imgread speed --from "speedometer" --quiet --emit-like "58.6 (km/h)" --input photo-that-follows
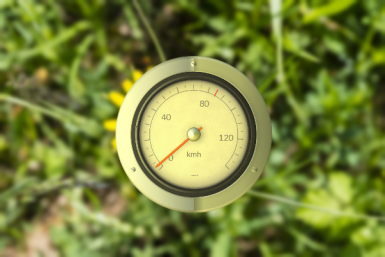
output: 2.5 (km/h)
